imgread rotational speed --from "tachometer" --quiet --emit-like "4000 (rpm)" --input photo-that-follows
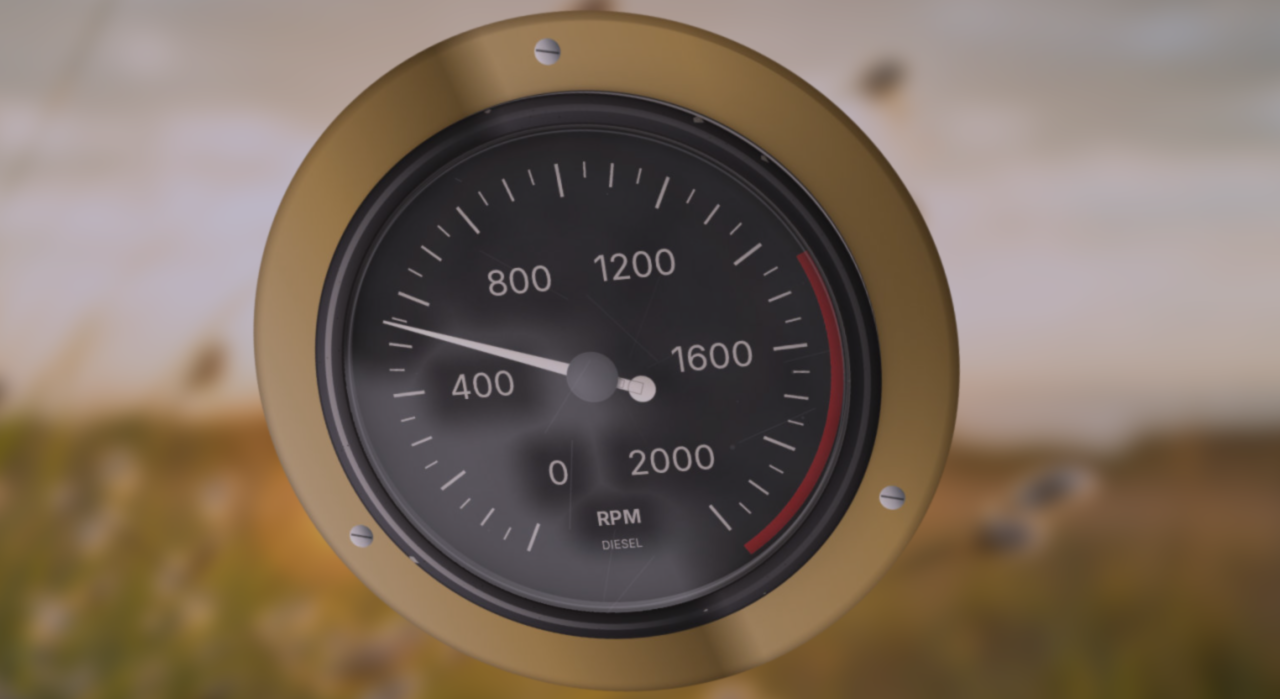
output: 550 (rpm)
